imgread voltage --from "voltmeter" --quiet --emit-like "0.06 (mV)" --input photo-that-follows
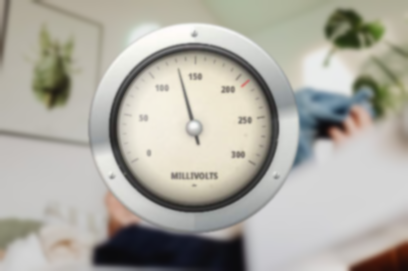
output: 130 (mV)
